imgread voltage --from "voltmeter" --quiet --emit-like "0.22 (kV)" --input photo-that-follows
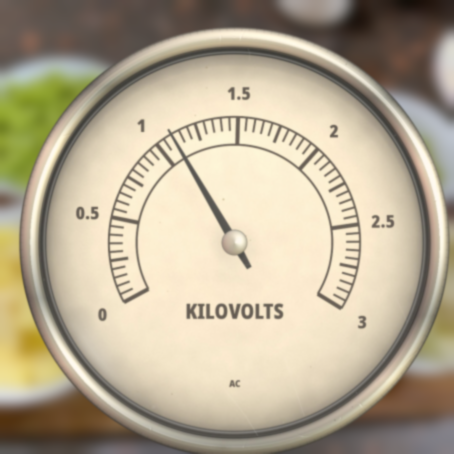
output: 1.1 (kV)
